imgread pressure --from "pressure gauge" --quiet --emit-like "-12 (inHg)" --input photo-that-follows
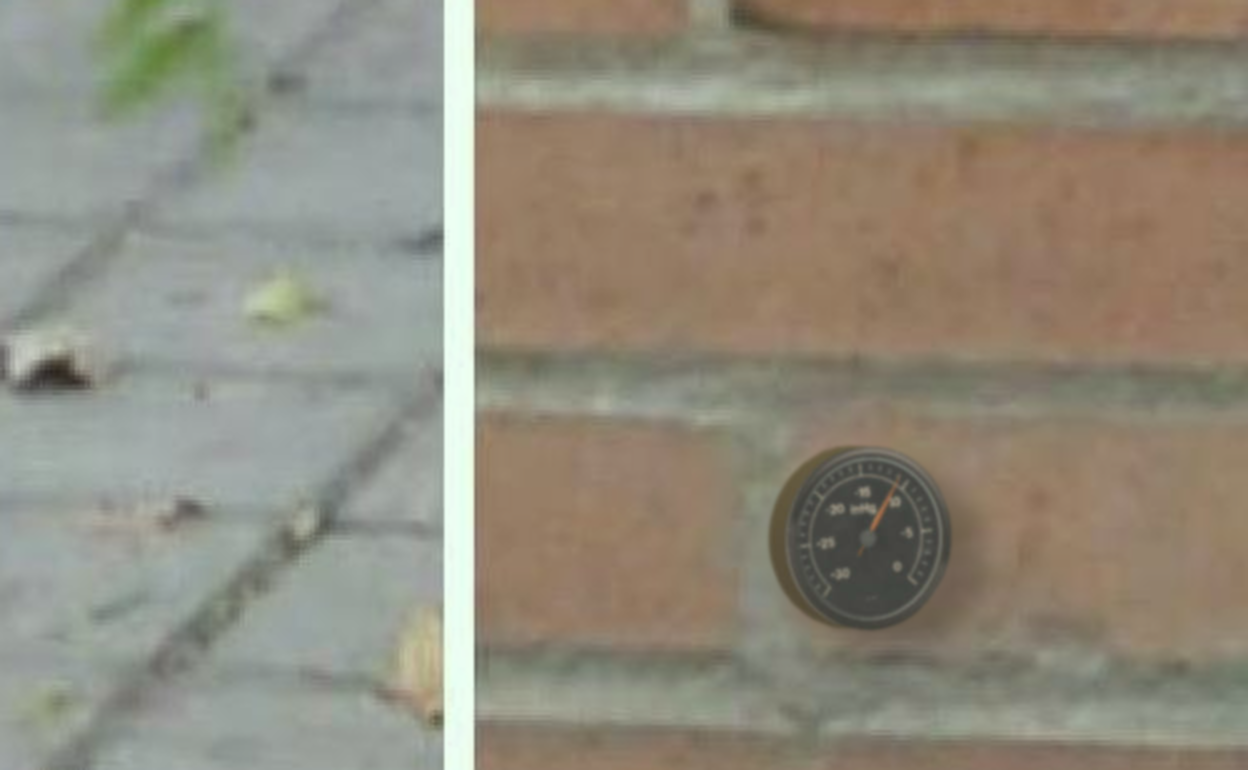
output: -11 (inHg)
